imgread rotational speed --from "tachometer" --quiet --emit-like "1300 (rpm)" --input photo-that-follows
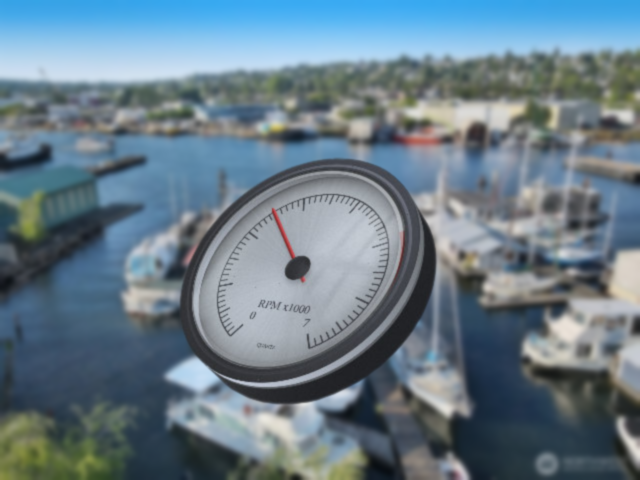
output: 2500 (rpm)
